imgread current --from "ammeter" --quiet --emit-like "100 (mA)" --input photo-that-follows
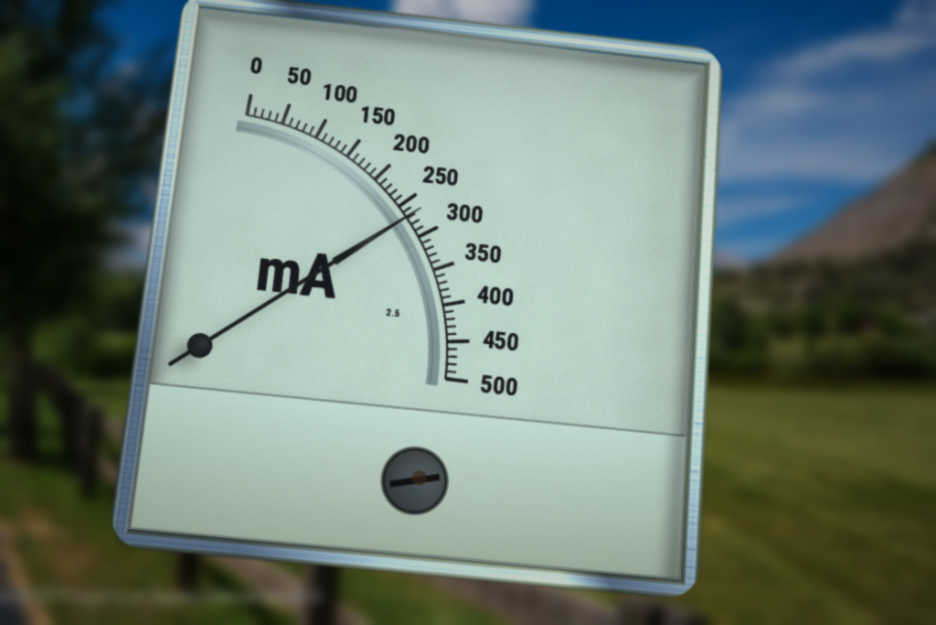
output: 270 (mA)
